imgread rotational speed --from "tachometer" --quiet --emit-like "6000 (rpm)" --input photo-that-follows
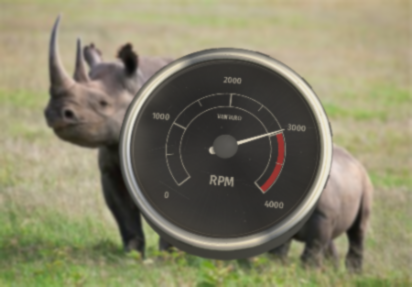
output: 3000 (rpm)
